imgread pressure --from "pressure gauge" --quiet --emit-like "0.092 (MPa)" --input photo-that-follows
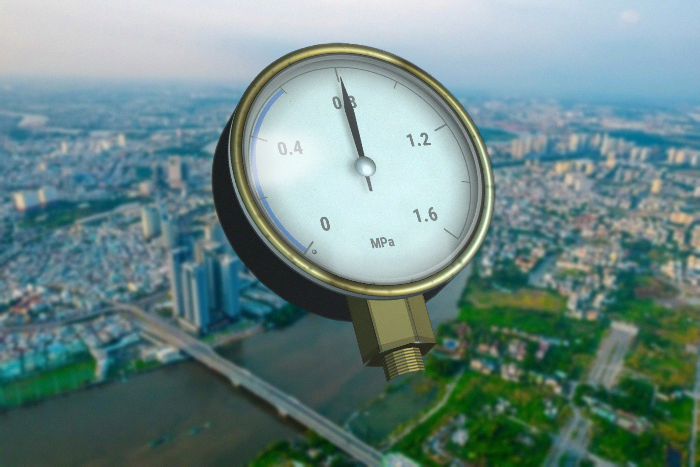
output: 0.8 (MPa)
